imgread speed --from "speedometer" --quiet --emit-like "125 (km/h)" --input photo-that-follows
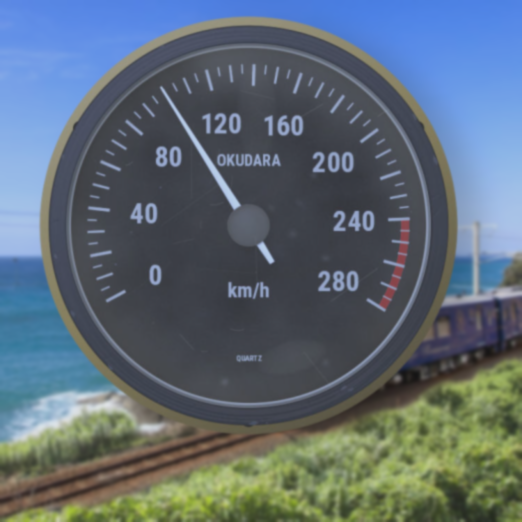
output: 100 (km/h)
